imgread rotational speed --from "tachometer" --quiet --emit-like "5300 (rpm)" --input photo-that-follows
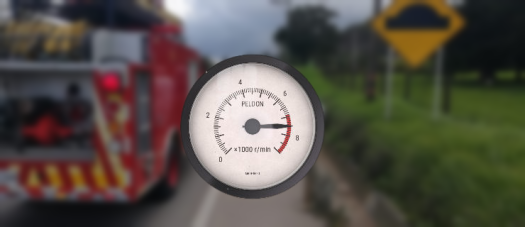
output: 7500 (rpm)
